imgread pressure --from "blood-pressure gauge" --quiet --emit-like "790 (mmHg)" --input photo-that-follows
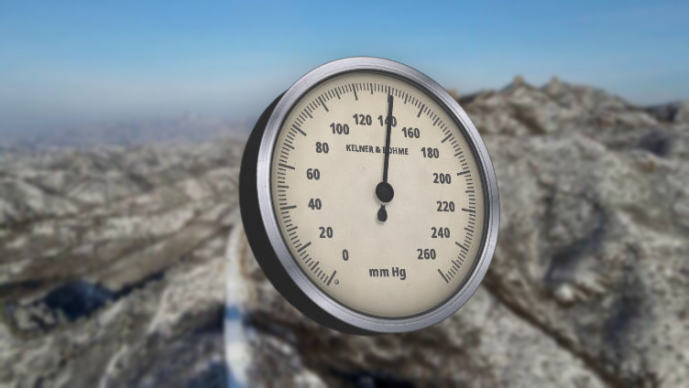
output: 140 (mmHg)
